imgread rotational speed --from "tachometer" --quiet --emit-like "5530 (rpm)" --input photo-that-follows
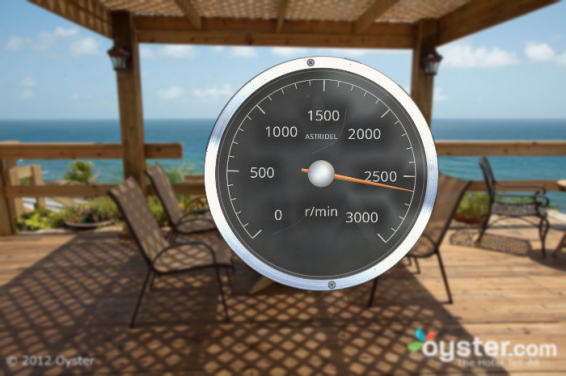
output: 2600 (rpm)
